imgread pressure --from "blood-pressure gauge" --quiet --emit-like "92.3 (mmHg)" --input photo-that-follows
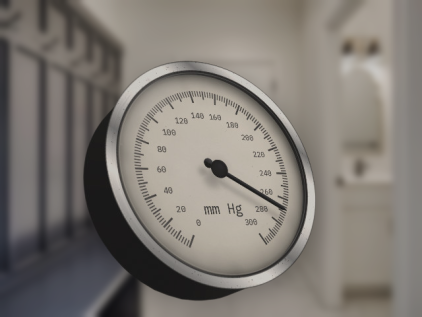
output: 270 (mmHg)
